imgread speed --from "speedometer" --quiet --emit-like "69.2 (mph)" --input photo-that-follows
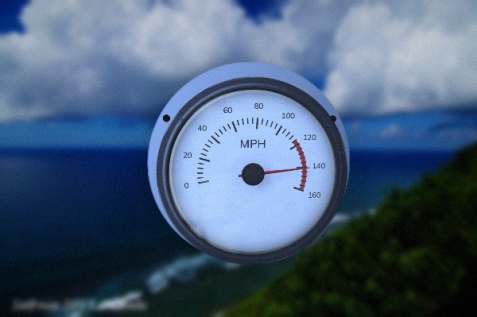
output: 140 (mph)
